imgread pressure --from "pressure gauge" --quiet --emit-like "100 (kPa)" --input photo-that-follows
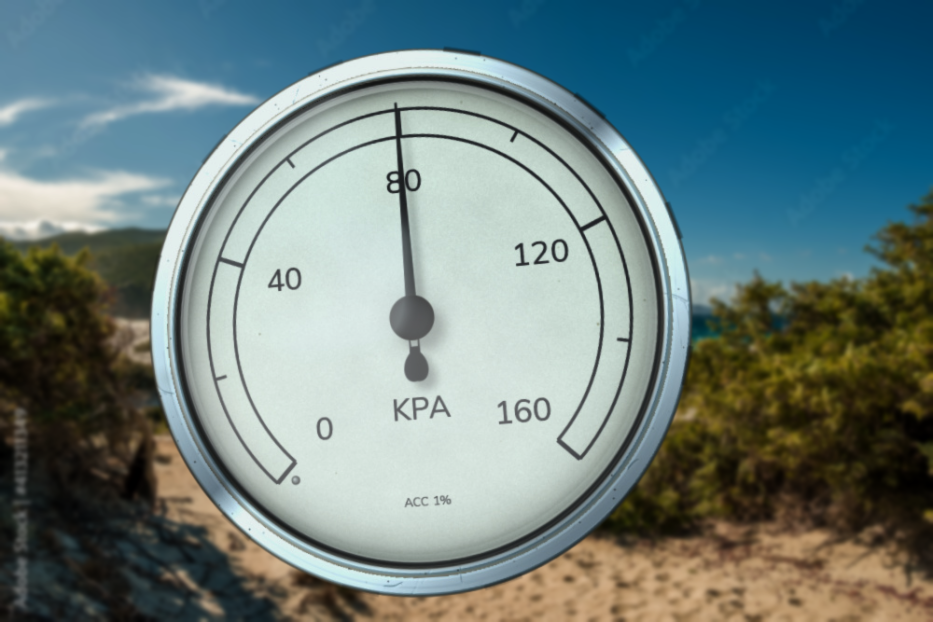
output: 80 (kPa)
